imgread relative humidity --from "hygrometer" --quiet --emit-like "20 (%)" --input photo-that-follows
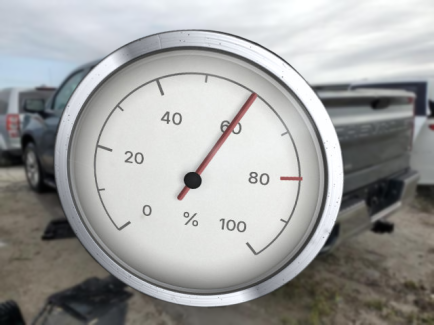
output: 60 (%)
